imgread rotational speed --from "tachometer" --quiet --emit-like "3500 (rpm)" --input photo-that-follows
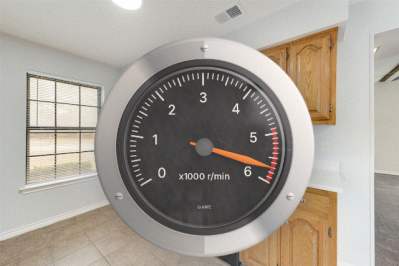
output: 5700 (rpm)
